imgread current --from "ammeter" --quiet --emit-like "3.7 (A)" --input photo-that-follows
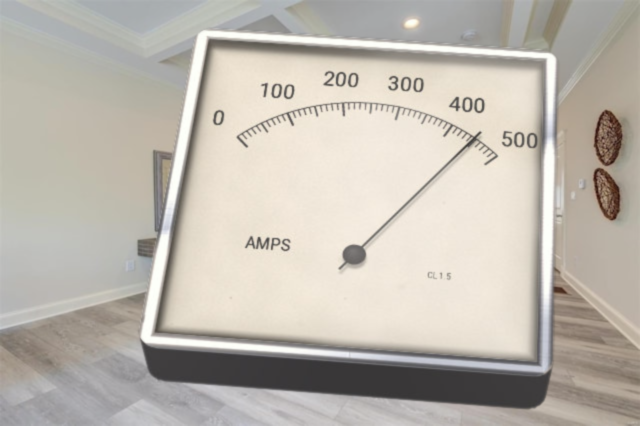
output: 450 (A)
